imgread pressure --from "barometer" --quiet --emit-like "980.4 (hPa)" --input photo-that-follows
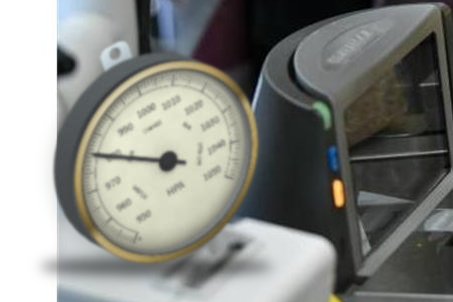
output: 980 (hPa)
